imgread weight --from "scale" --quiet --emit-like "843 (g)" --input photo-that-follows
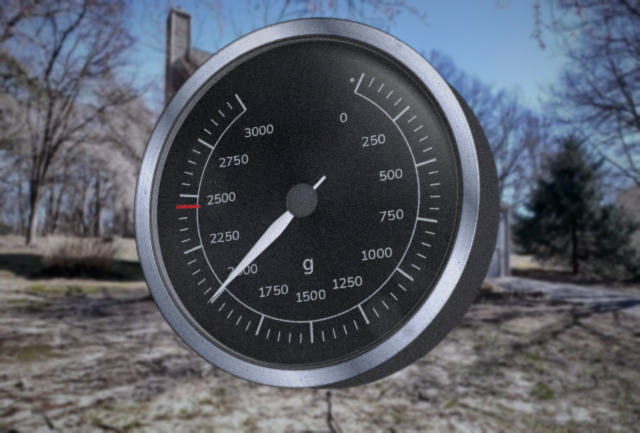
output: 2000 (g)
